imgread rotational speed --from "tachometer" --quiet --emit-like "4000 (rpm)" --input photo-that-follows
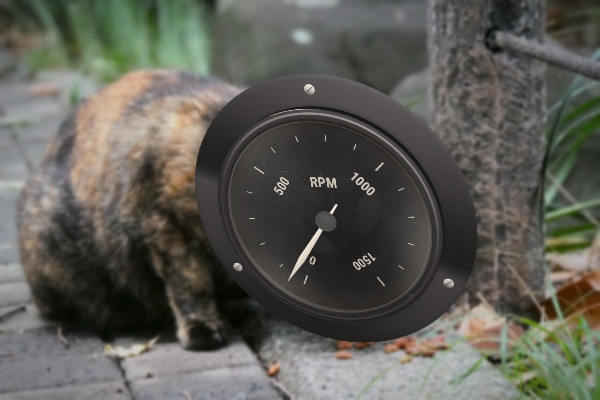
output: 50 (rpm)
